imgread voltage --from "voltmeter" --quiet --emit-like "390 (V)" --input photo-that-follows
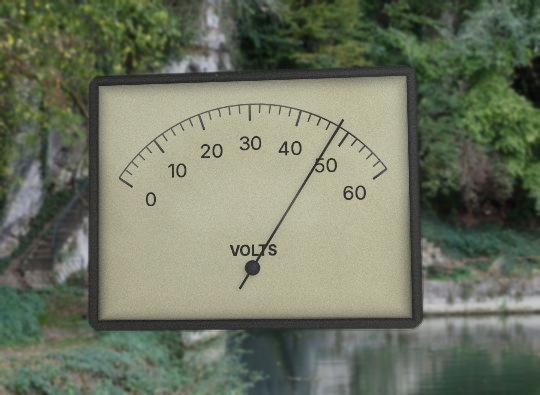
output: 48 (V)
